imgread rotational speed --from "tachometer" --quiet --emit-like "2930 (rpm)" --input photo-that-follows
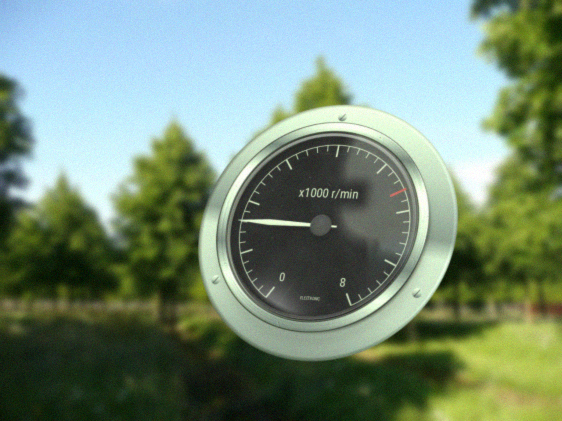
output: 1600 (rpm)
